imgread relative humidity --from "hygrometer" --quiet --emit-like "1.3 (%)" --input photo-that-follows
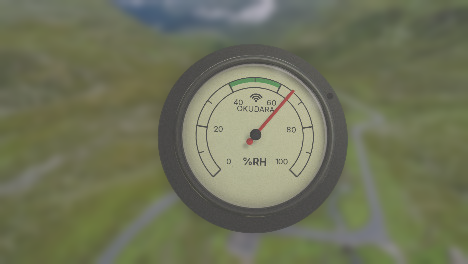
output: 65 (%)
